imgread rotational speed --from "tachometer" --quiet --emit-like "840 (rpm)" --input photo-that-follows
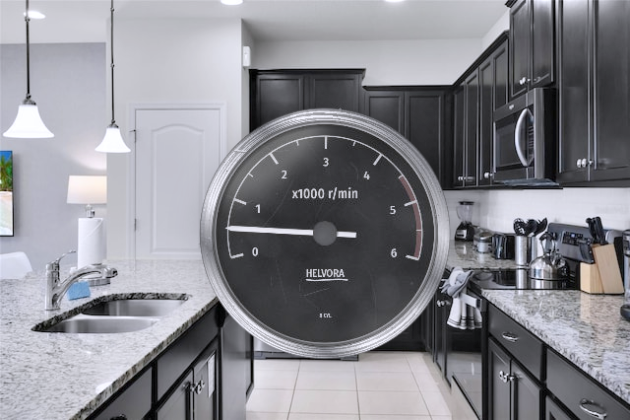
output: 500 (rpm)
